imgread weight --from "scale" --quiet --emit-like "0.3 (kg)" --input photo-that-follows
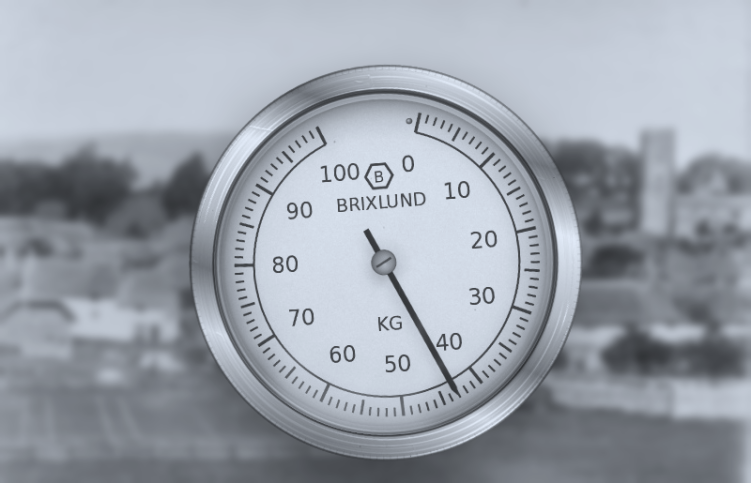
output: 43 (kg)
